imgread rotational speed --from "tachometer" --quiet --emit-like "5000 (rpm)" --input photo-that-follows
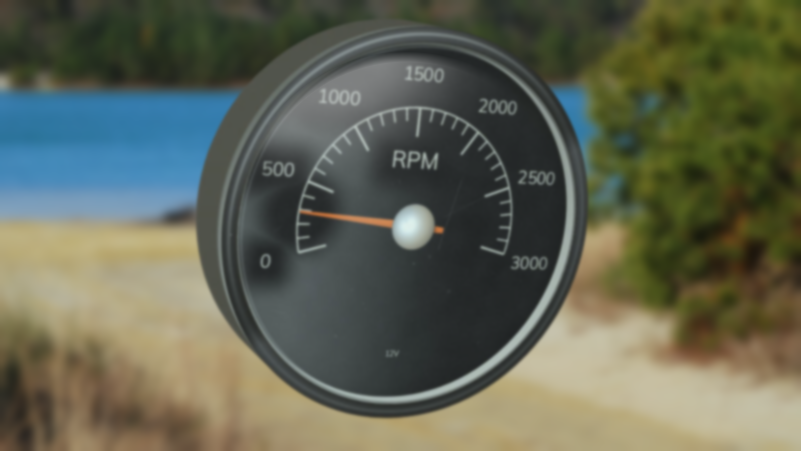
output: 300 (rpm)
